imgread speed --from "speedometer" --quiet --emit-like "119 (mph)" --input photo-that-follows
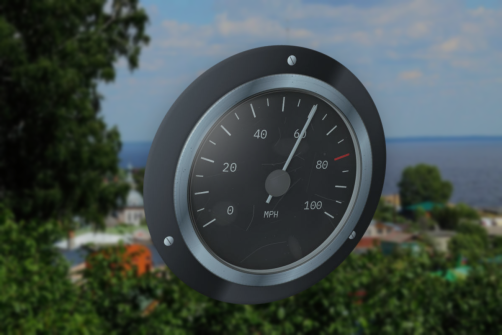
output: 60 (mph)
